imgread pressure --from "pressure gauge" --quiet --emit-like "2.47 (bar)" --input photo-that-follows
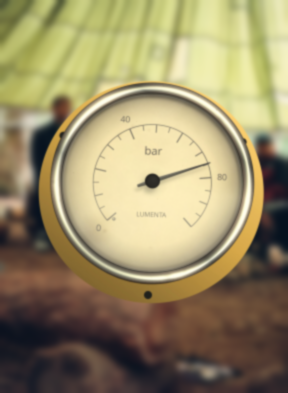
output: 75 (bar)
